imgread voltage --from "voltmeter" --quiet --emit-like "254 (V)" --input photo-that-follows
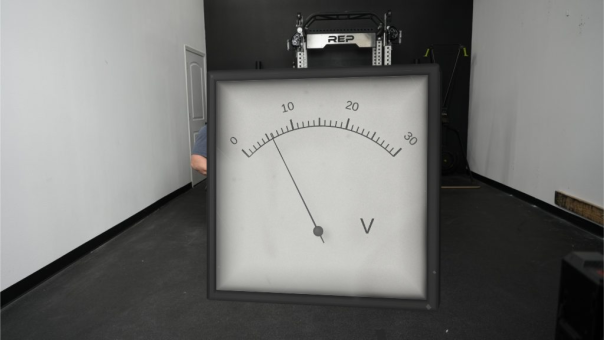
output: 6 (V)
